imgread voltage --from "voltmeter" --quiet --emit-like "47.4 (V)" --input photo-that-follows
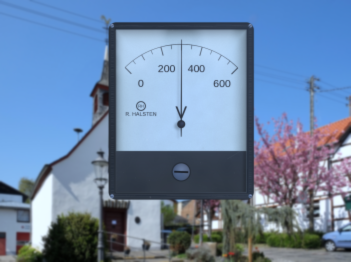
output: 300 (V)
